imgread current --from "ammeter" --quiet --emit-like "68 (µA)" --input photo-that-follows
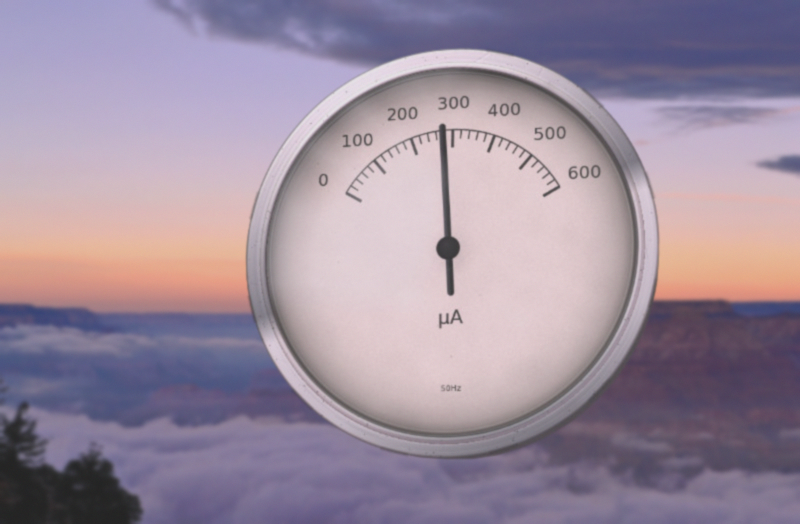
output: 280 (µA)
